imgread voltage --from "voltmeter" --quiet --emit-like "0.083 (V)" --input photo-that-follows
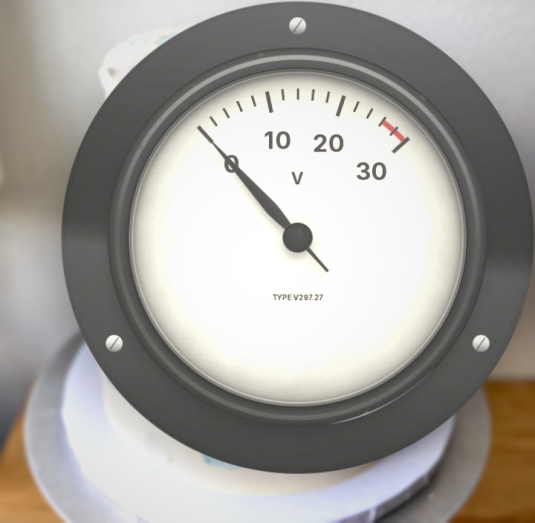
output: 0 (V)
